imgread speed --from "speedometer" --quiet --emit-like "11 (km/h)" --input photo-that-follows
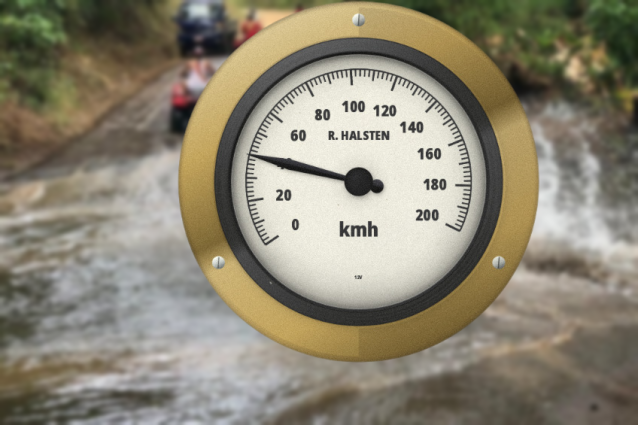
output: 40 (km/h)
